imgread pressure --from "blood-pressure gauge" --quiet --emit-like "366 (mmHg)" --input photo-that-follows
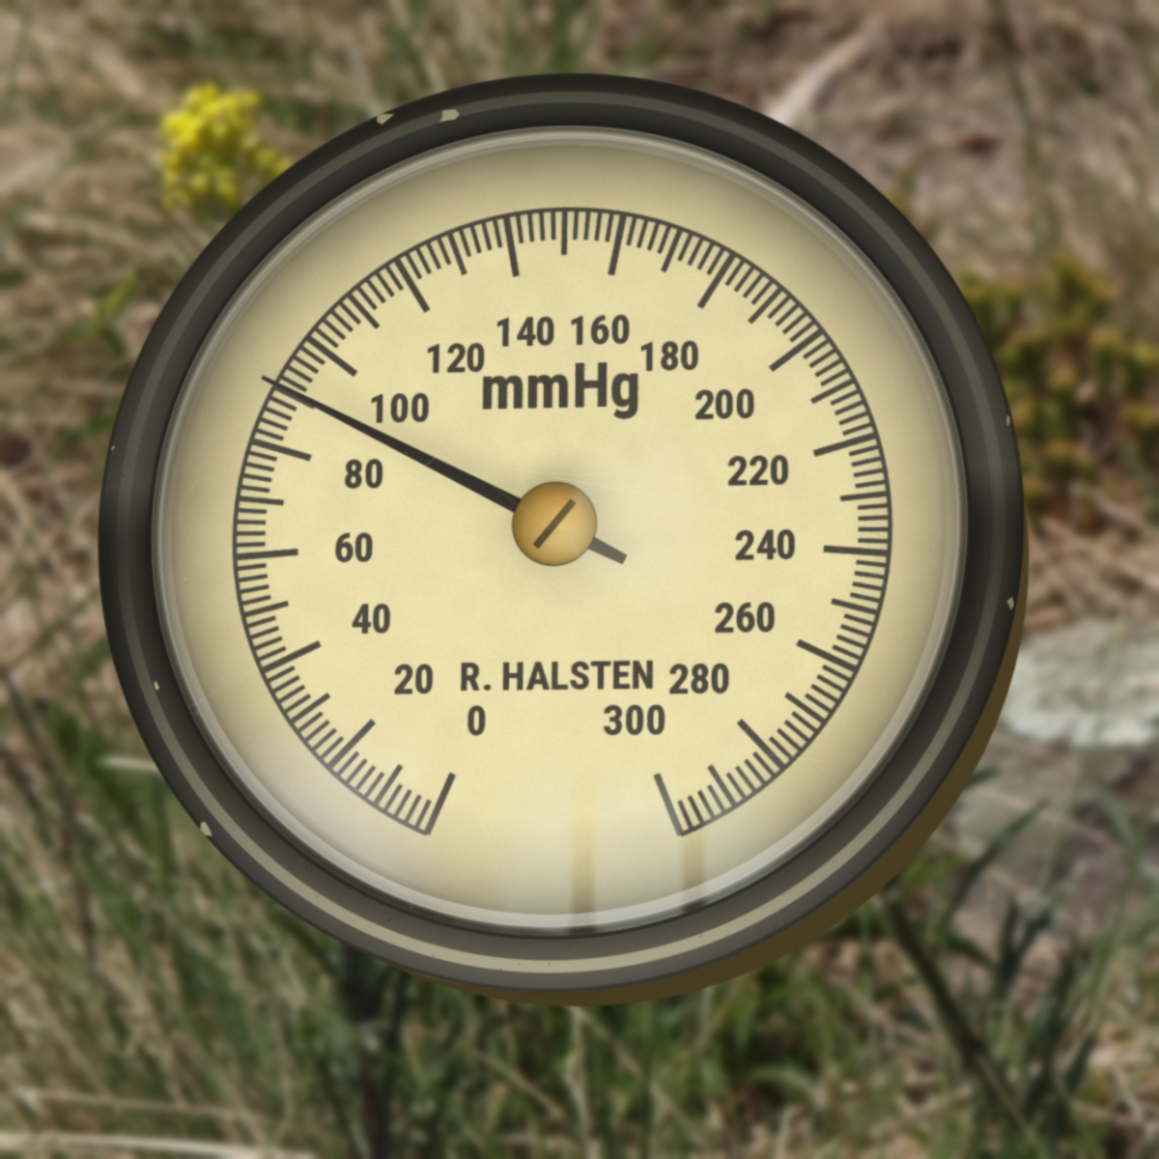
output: 90 (mmHg)
